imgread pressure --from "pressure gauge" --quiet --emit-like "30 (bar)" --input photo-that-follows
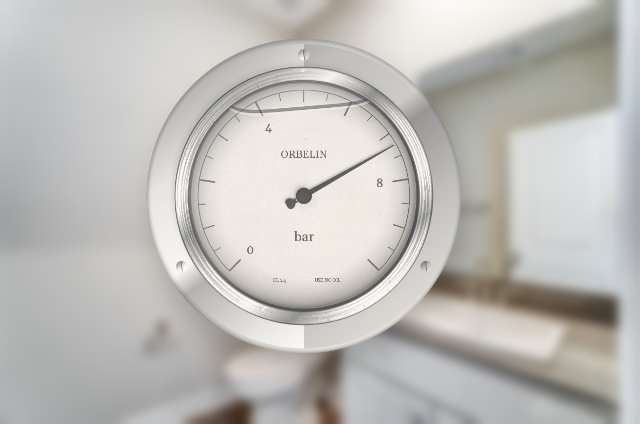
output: 7.25 (bar)
